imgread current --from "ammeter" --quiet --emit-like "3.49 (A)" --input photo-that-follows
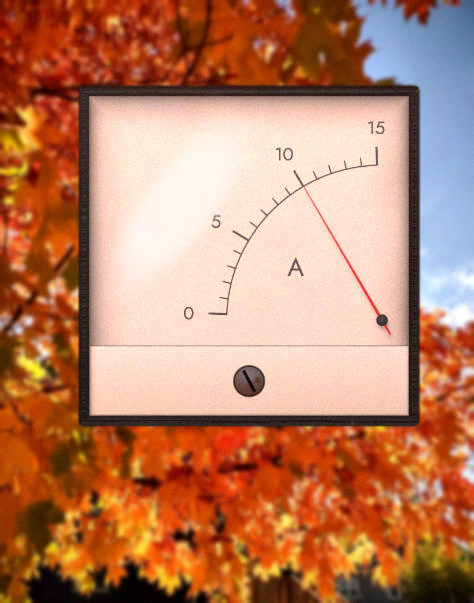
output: 10 (A)
